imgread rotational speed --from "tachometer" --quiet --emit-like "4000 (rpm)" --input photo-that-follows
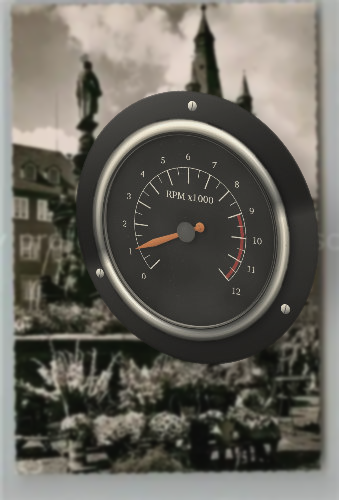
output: 1000 (rpm)
